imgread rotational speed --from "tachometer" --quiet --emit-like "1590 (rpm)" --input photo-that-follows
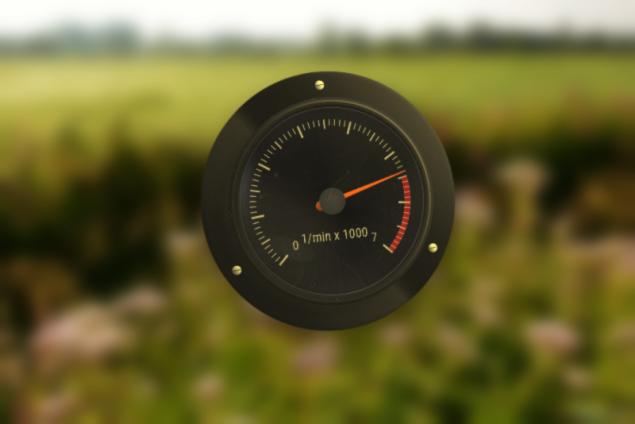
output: 5400 (rpm)
